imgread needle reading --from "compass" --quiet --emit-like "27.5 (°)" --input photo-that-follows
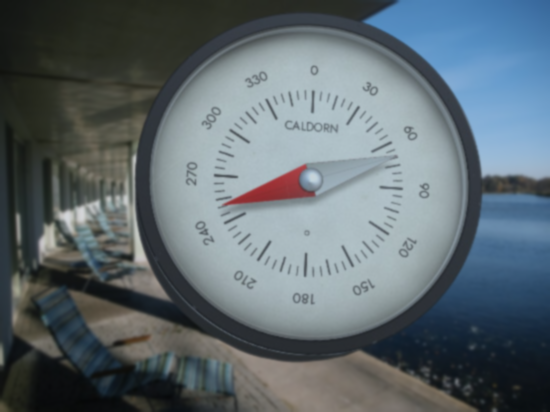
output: 250 (°)
